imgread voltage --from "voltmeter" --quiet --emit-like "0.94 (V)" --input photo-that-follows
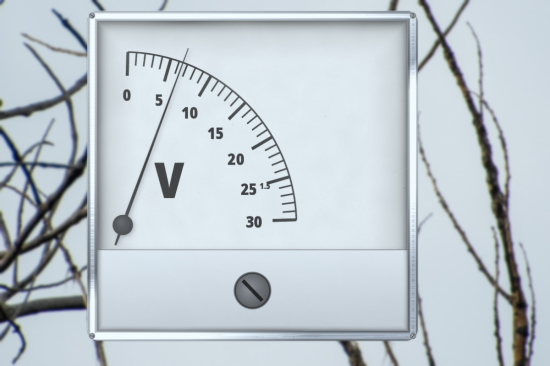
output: 6.5 (V)
